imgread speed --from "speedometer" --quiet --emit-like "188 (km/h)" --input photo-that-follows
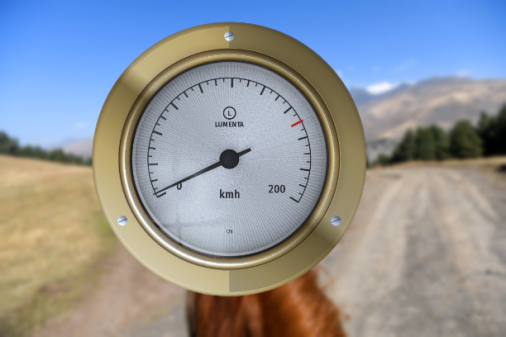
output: 2.5 (km/h)
